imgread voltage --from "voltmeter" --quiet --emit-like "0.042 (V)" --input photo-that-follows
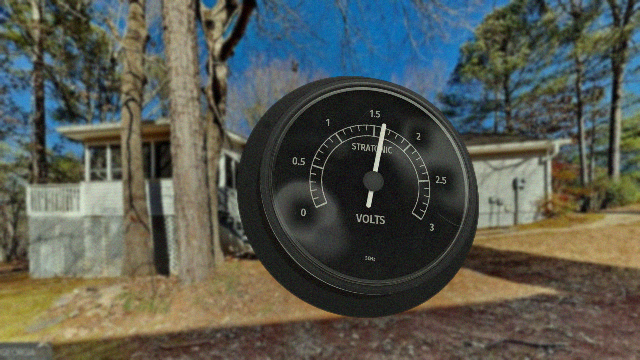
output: 1.6 (V)
